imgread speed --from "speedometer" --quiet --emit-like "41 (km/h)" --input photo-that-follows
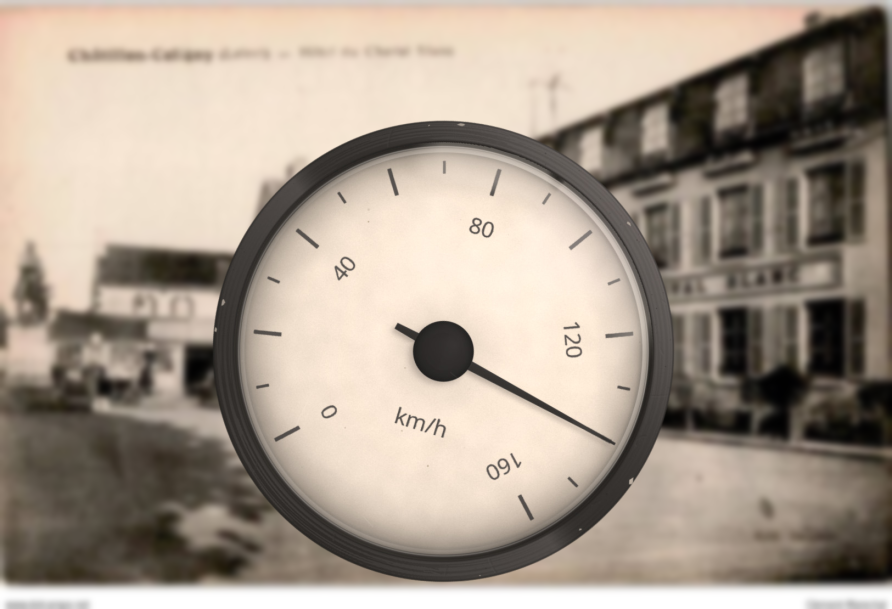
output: 140 (km/h)
